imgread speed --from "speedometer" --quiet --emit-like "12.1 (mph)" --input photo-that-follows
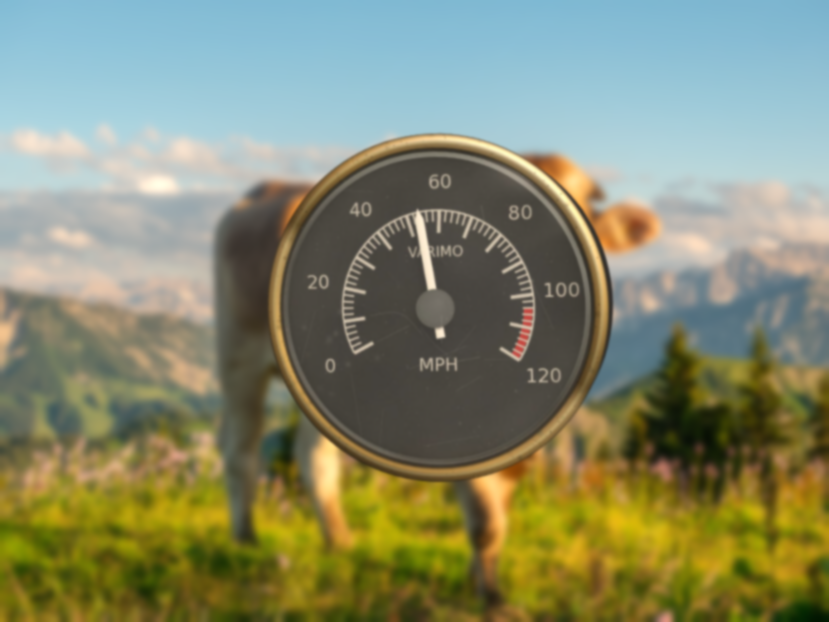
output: 54 (mph)
